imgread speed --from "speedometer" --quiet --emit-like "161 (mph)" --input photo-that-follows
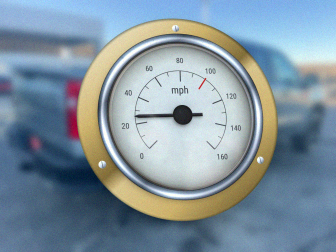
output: 25 (mph)
